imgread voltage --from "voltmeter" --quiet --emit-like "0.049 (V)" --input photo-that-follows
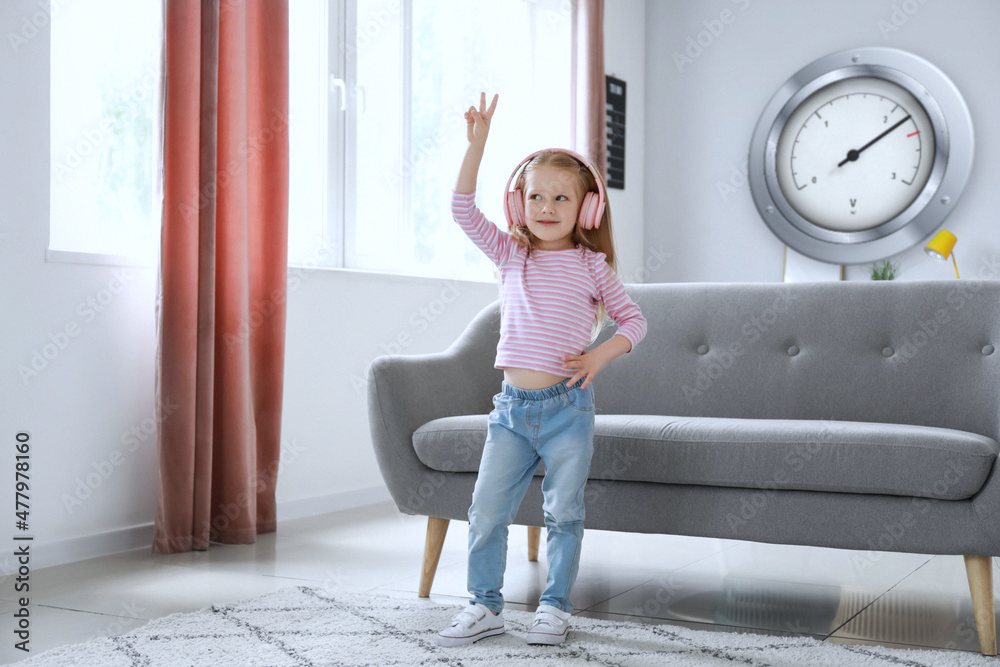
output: 2.2 (V)
